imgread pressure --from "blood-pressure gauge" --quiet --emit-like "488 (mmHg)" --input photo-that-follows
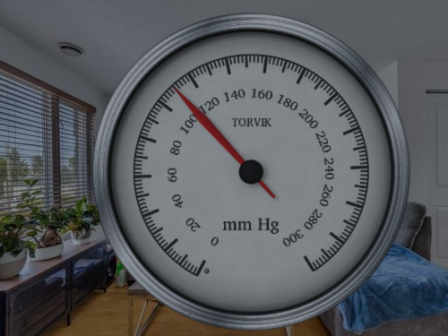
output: 110 (mmHg)
